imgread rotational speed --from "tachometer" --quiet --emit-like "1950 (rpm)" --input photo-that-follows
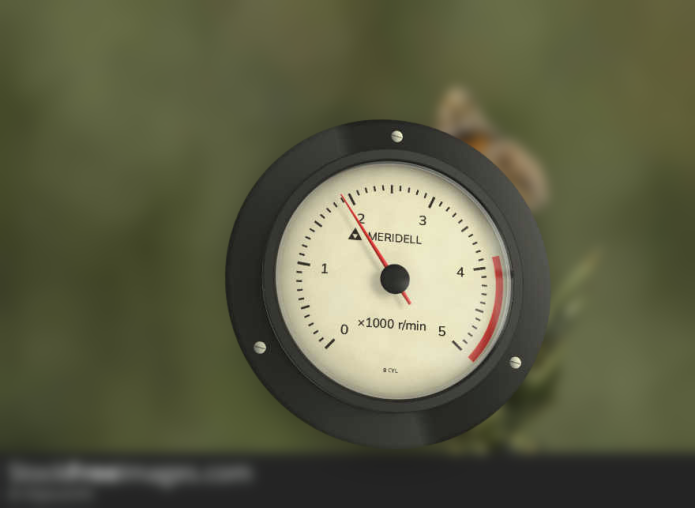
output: 1900 (rpm)
